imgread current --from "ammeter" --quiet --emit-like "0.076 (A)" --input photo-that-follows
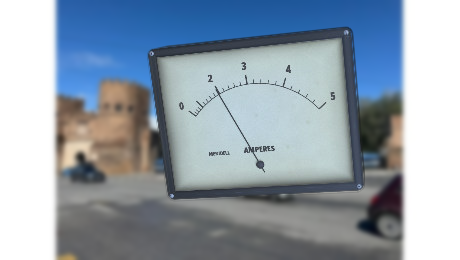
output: 2 (A)
